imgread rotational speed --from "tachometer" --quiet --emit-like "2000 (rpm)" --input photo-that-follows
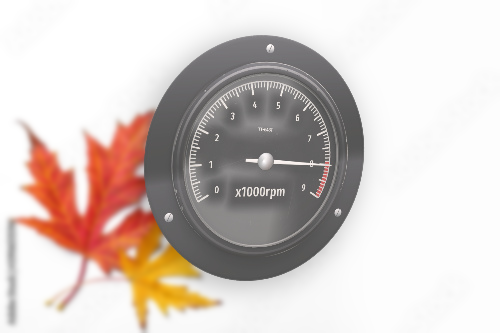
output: 8000 (rpm)
